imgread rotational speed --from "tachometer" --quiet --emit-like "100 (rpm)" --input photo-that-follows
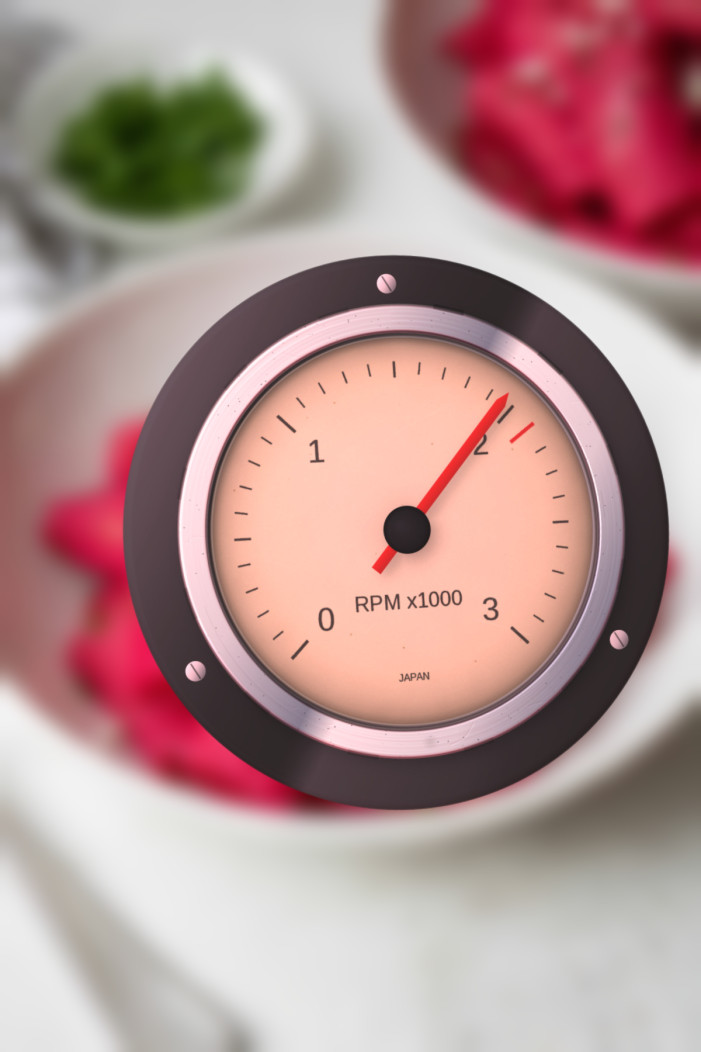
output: 1950 (rpm)
